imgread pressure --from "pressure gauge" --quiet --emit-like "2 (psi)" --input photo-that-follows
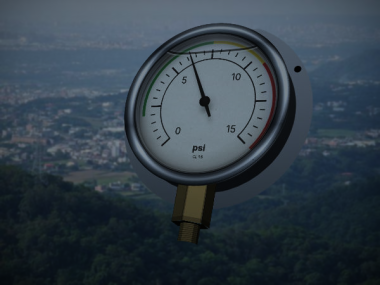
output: 6.25 (psi)
